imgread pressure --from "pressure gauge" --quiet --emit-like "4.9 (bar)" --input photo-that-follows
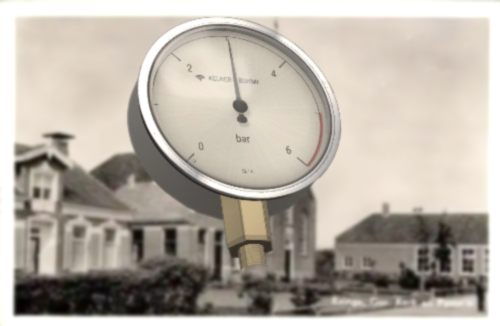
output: 3 (bar)
